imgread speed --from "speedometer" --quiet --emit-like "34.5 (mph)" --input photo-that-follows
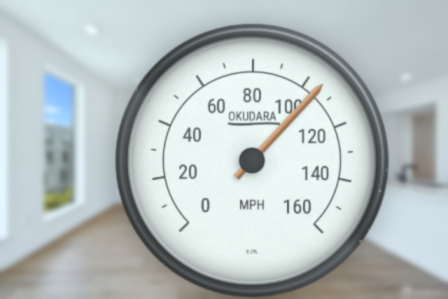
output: 105 (mph)
